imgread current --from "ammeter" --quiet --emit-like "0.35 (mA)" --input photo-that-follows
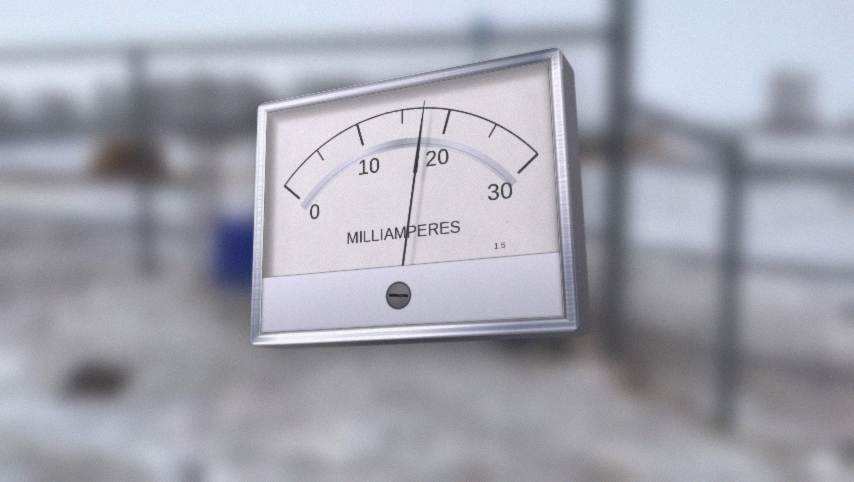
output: 17.5 (mA)
